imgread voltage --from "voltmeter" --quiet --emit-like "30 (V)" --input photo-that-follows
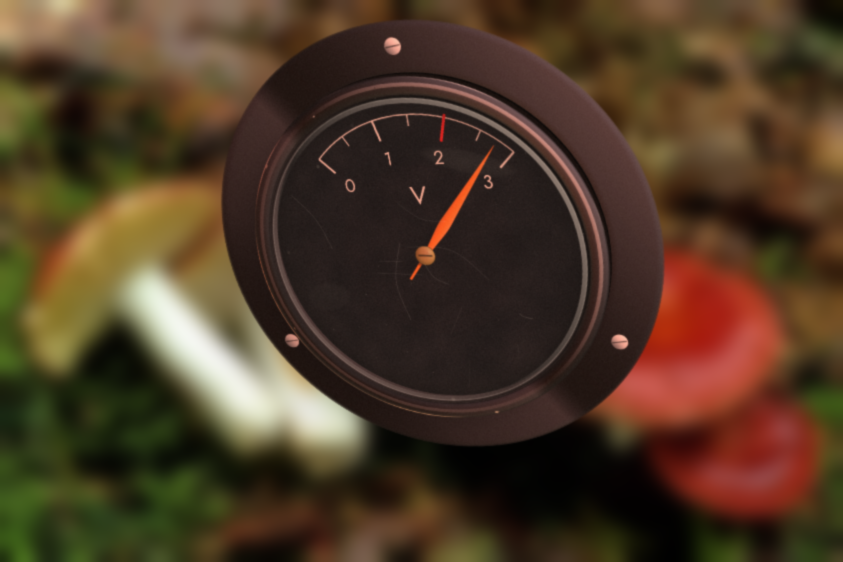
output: 2.75 (V)
